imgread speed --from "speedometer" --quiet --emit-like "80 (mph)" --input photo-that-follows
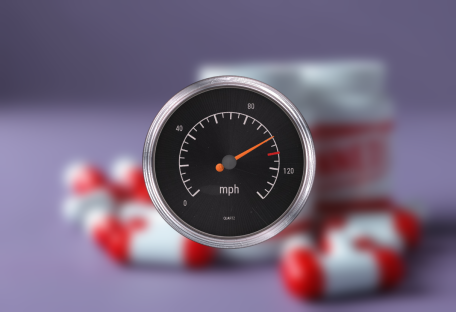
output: 100 (mph)
